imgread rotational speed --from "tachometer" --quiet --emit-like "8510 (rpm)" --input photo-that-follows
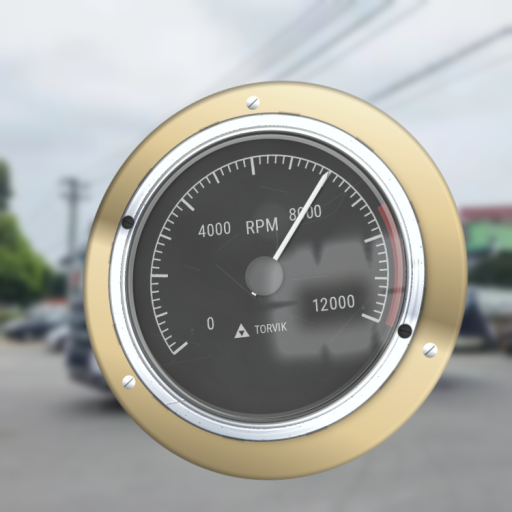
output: 8000 (rpm)
